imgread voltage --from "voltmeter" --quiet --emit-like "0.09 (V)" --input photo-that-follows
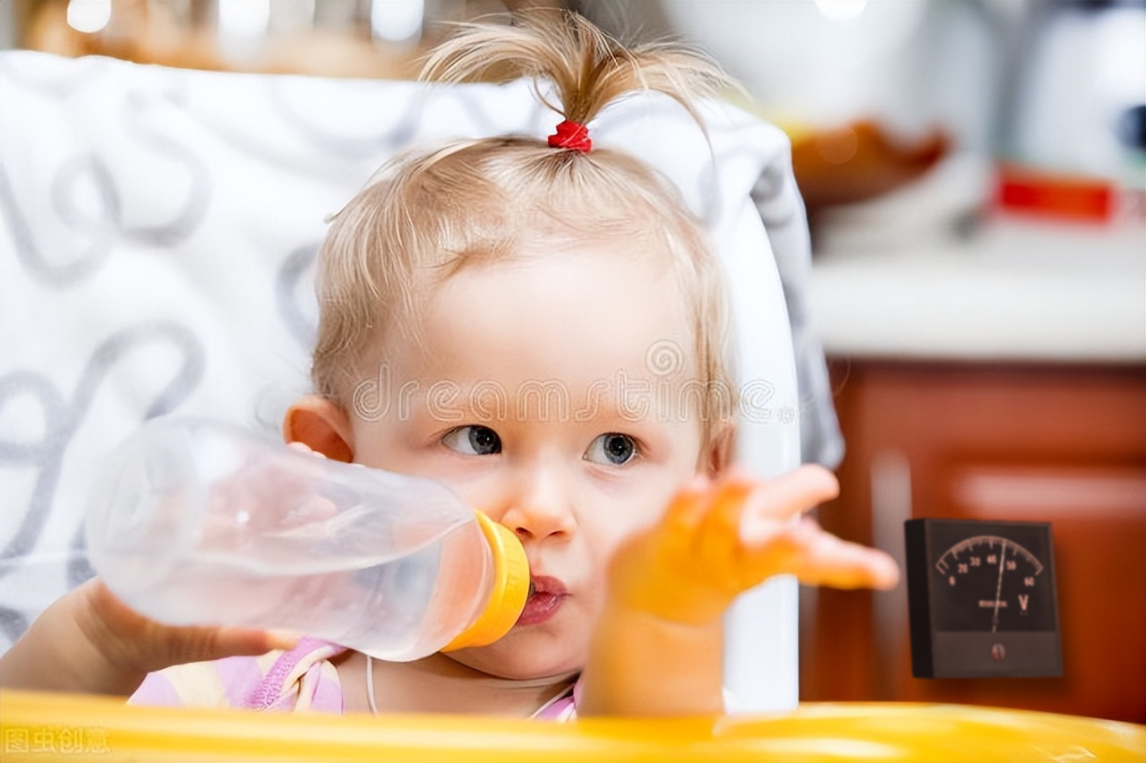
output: 45 (V)
